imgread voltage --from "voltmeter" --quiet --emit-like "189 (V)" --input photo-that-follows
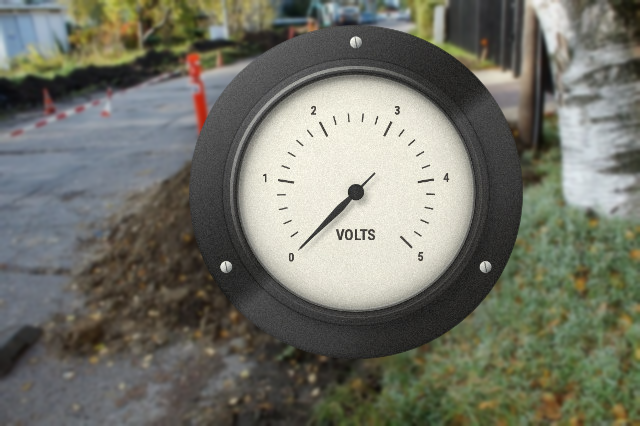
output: 0 (V)
